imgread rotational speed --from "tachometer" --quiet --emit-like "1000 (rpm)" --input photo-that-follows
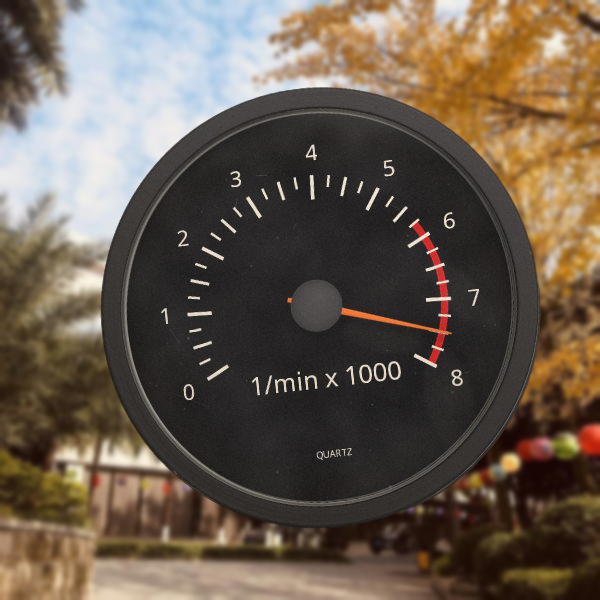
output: 7500 (rpm)
